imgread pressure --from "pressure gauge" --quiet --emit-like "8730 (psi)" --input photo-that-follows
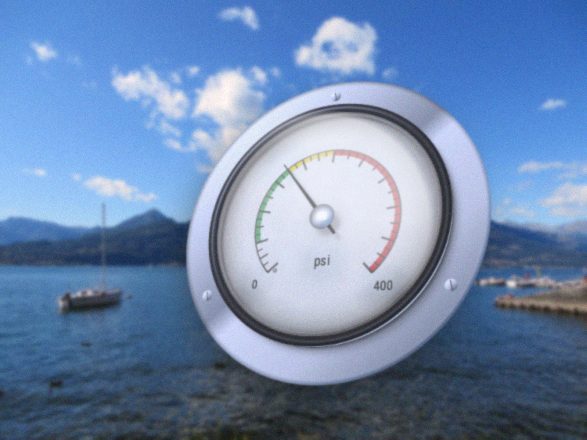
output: 140 (psi)
